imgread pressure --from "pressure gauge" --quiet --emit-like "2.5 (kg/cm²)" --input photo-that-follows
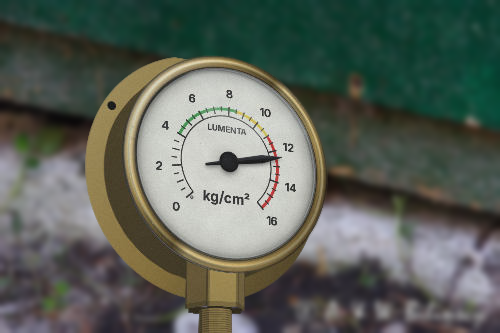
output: 12.5 (kg/cm²)
